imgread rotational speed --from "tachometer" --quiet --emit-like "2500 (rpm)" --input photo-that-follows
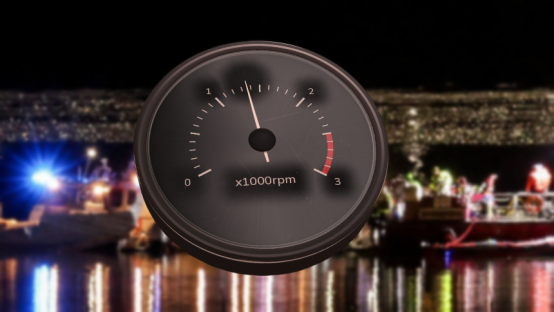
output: 1350 (rpm)
